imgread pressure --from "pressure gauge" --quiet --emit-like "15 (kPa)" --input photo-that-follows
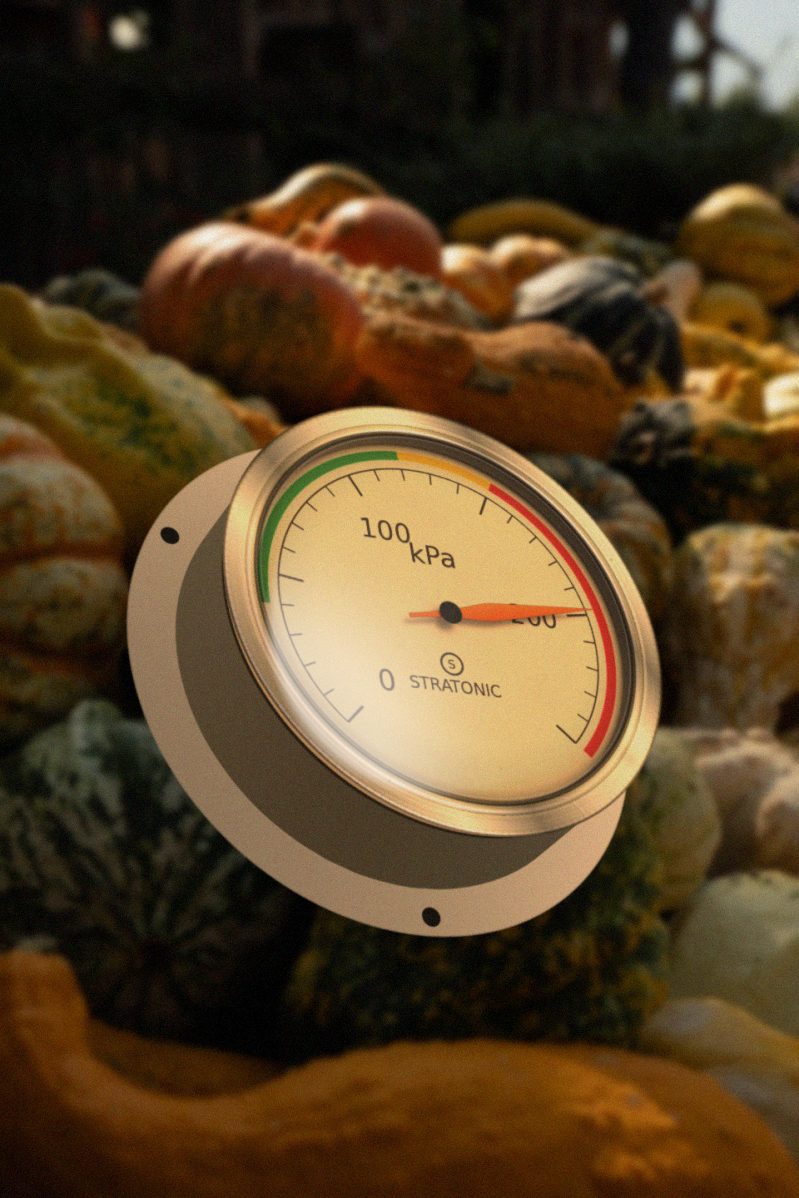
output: 200 (kPa)
